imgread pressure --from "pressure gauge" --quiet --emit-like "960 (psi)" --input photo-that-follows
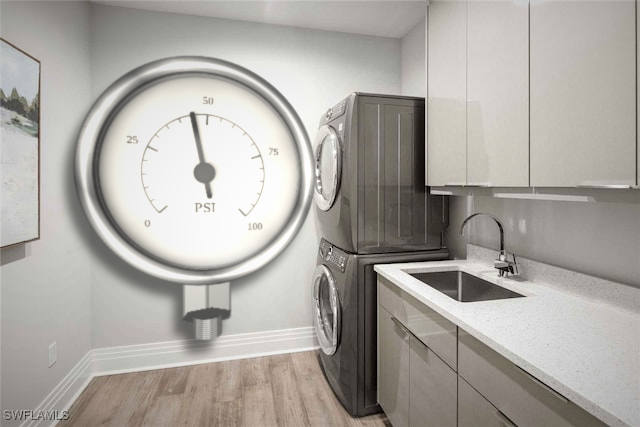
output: 45 (psi)
